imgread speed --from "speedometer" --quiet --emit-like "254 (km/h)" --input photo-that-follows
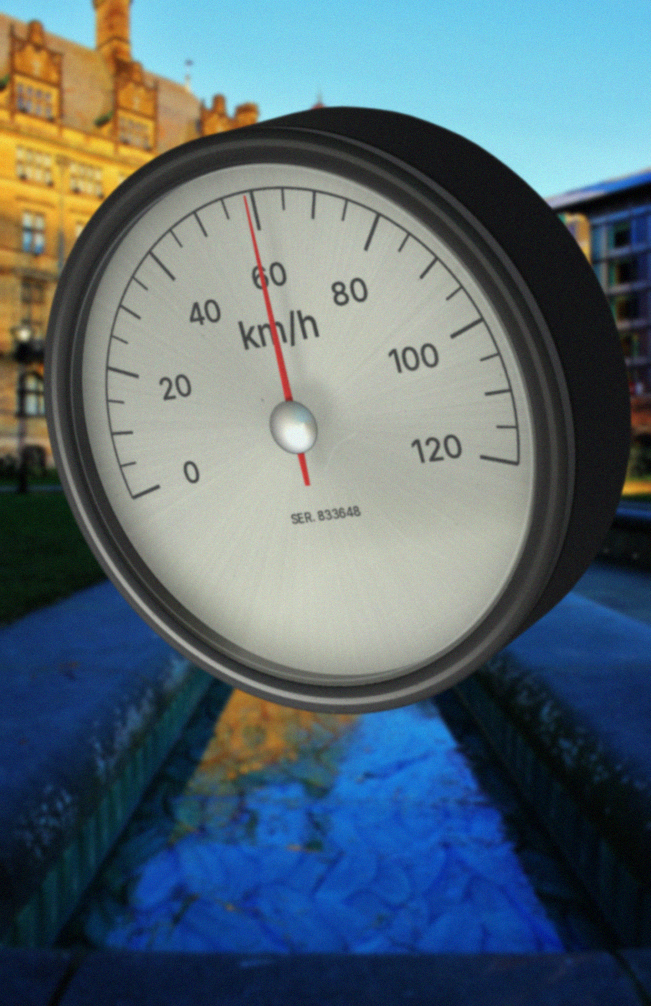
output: 60 (km/h)
